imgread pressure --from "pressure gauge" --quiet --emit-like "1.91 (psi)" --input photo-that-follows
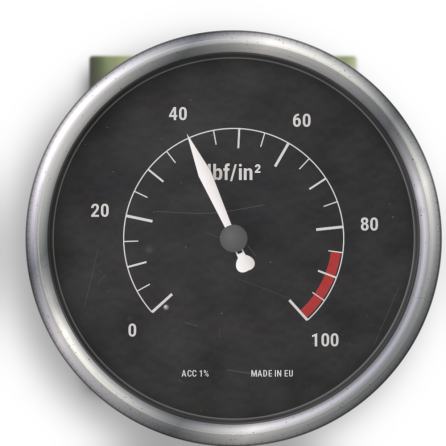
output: 40 (psi)
